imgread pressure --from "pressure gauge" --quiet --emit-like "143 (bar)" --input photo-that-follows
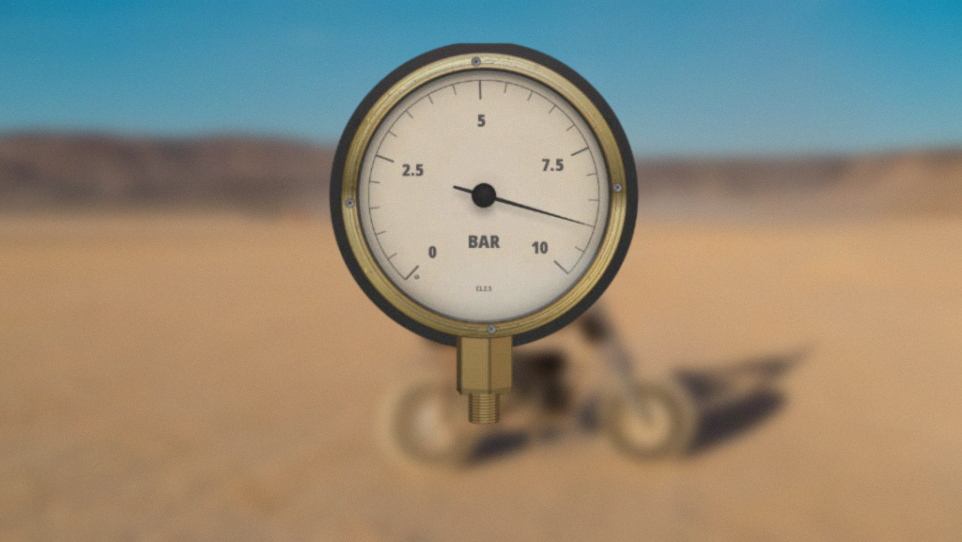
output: 9 (bar)
